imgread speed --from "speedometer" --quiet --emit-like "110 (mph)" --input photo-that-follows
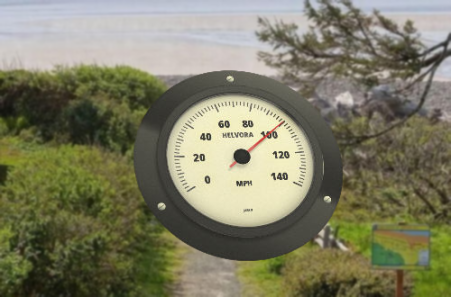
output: 100 (mph)
